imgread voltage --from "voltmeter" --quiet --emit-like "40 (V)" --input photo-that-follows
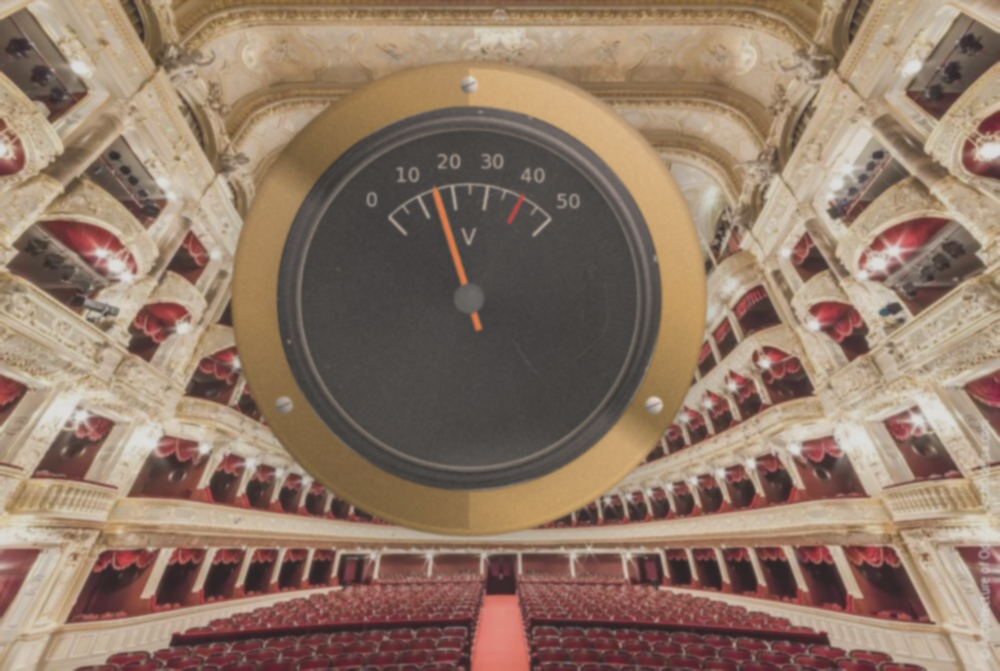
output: 15 (V)
